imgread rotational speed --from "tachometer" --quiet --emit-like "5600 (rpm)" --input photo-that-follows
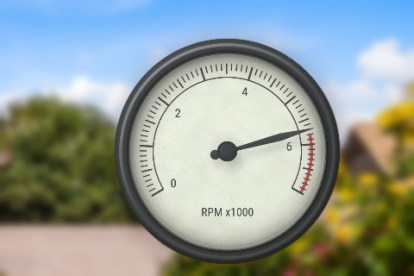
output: 5700 (rpm)
